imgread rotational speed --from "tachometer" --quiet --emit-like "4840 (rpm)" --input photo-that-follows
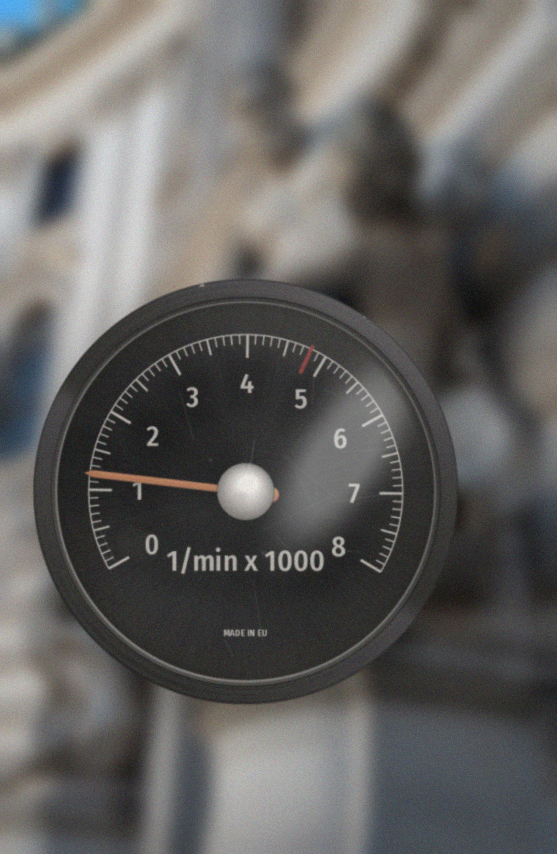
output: 1200 (rpm)
